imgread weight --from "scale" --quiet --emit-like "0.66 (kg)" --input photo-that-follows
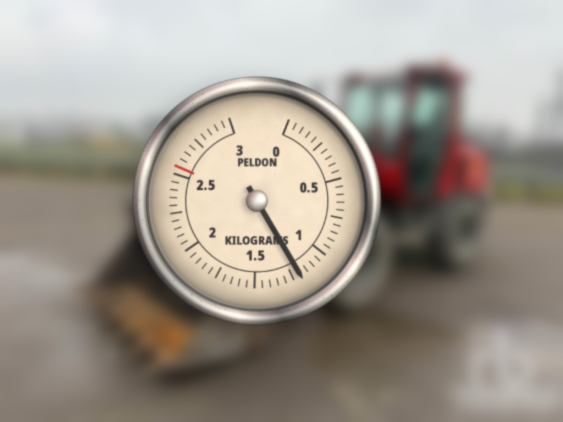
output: 1.2 (kg)
